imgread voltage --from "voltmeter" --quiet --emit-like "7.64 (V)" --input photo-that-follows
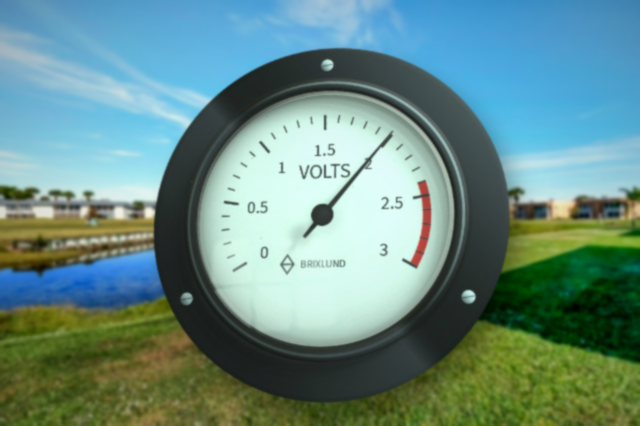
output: 2 (V)
